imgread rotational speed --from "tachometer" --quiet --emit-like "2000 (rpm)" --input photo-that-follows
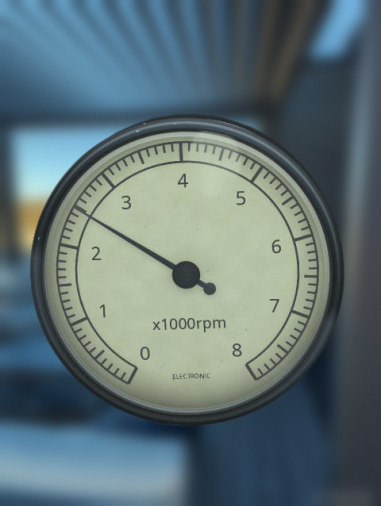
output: 2500 (rpm)
